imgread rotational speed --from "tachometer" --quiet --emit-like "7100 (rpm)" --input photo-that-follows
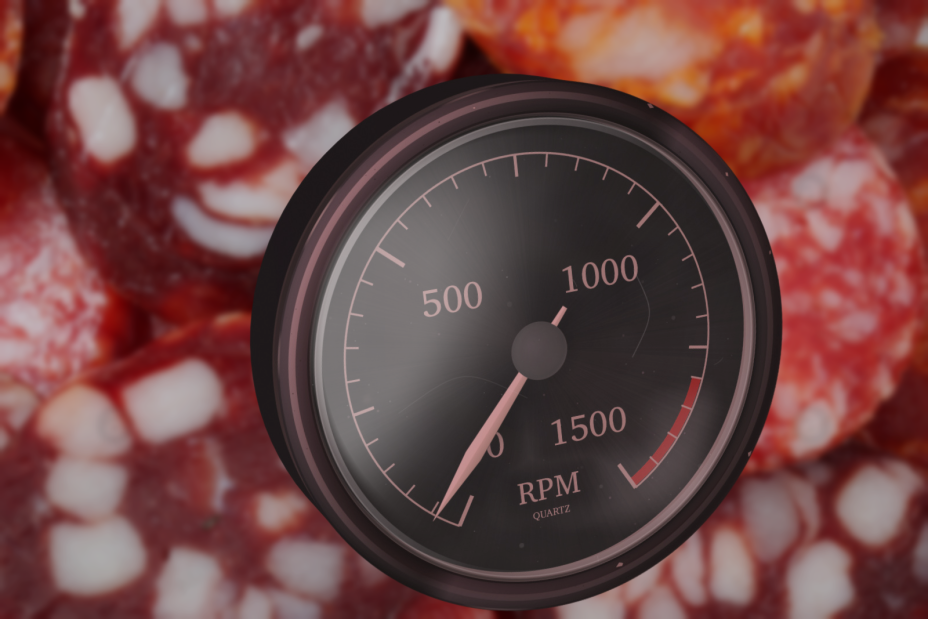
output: 50 (rpm)
